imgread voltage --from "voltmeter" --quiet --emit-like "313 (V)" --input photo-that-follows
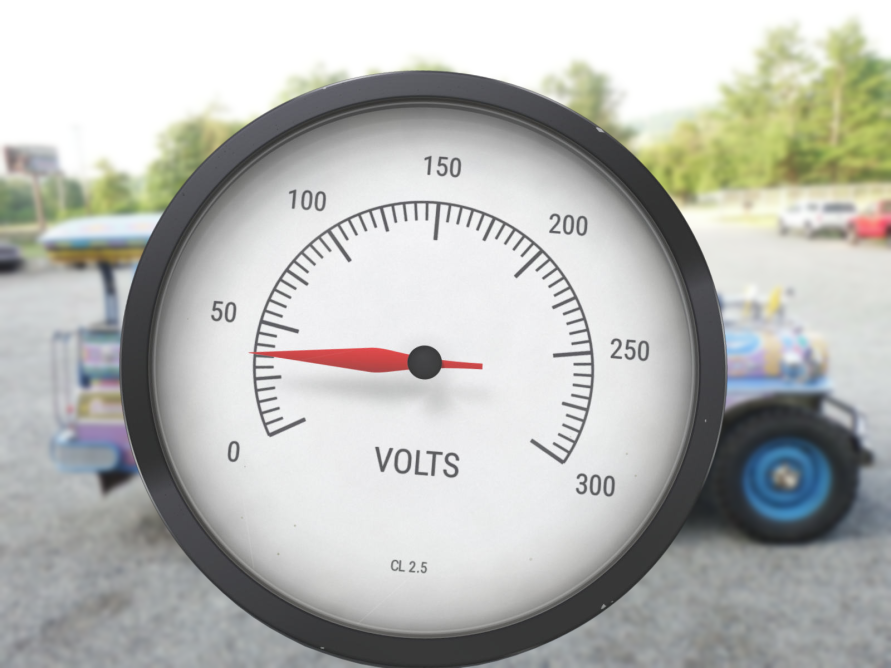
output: 35 (V)
